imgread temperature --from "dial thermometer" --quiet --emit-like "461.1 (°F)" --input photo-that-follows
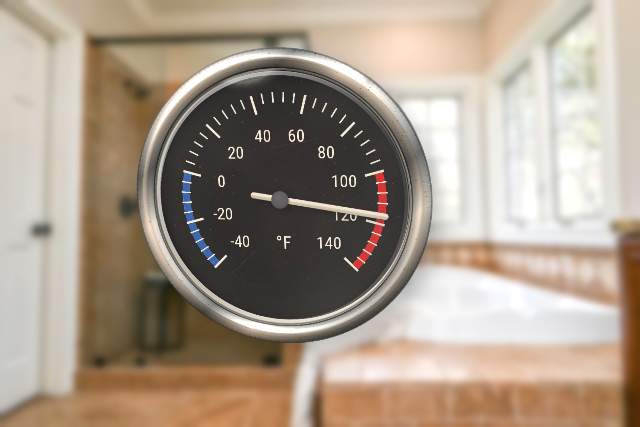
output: 116 (°F)
